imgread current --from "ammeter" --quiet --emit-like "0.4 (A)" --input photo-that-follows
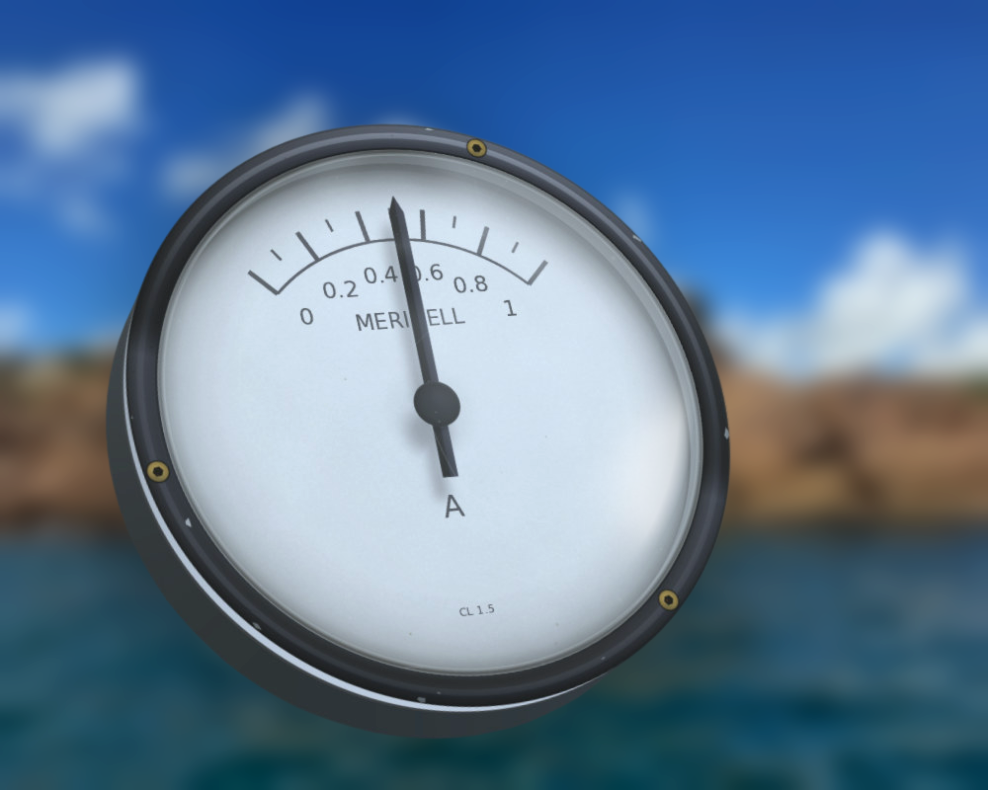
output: 0.5 (A)
